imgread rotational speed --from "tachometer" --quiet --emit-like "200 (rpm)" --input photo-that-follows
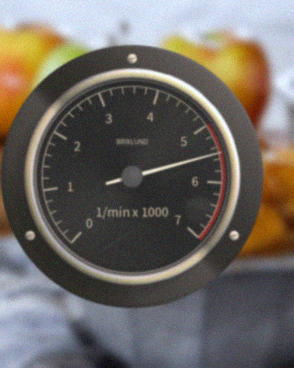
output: 5500 (rpm)
